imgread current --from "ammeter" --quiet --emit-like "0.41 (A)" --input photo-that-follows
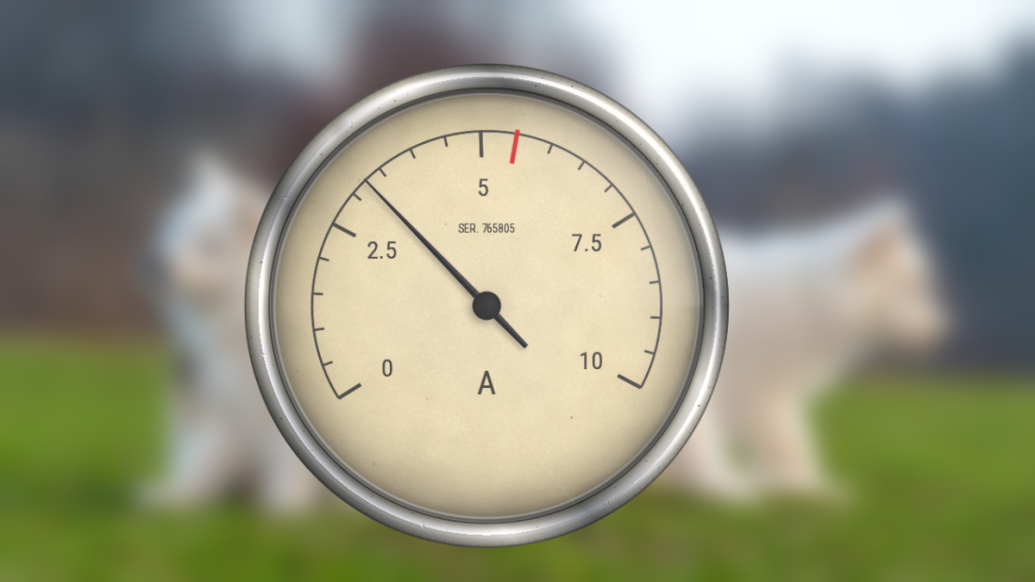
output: 3.25 (A)
